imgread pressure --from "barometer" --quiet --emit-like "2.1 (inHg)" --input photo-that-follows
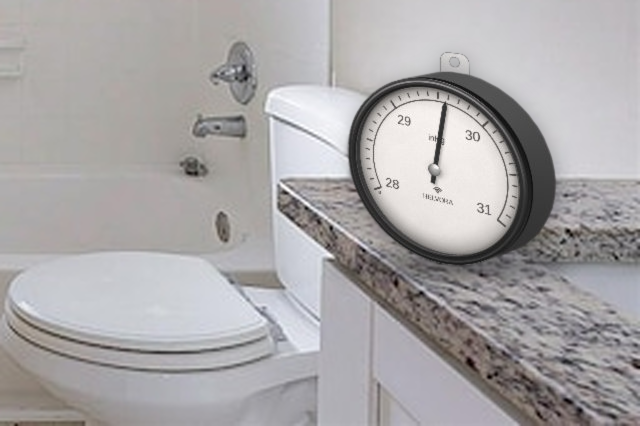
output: 29.6 (inHg)
